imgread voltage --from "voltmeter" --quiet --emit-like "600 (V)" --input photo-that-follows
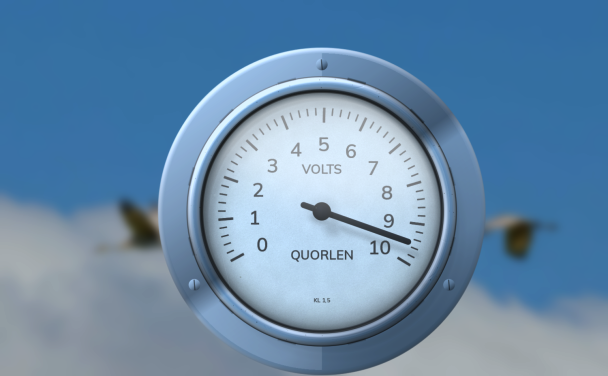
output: 9.5 (V)
